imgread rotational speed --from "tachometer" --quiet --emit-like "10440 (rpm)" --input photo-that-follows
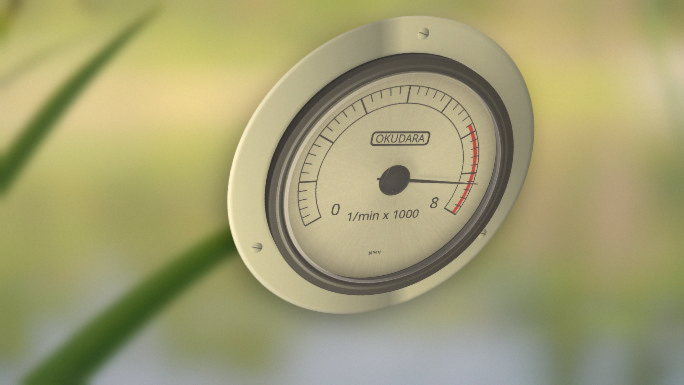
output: 7200 (rpm)
